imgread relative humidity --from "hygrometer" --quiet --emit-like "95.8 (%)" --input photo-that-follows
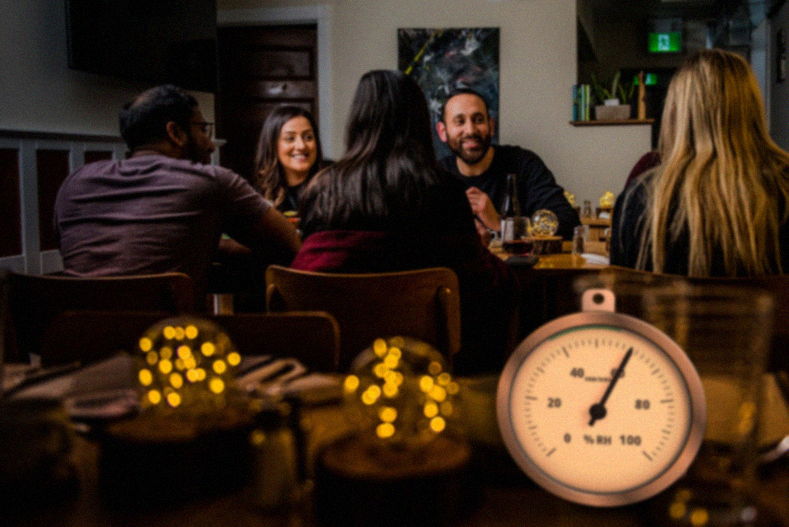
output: 60 (%)
